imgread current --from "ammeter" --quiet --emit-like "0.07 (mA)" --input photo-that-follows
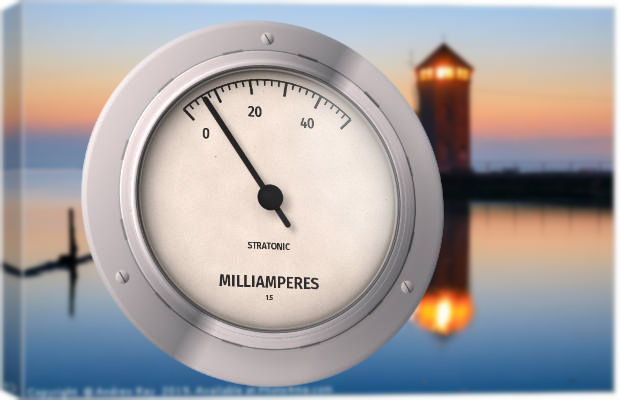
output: 6 (mA)
